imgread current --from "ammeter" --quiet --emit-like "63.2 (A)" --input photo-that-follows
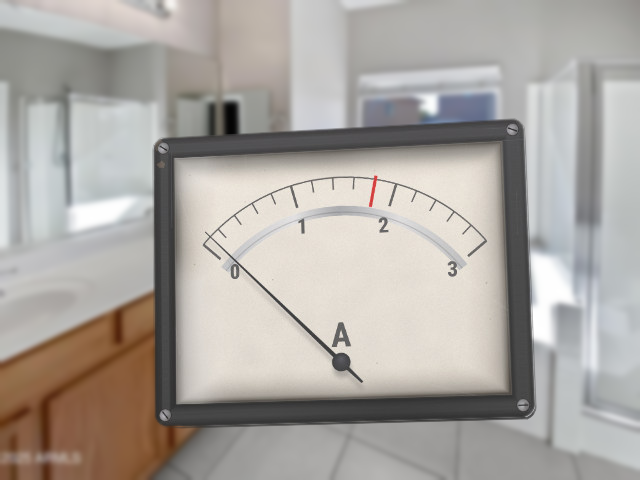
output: 0.1 (A)
